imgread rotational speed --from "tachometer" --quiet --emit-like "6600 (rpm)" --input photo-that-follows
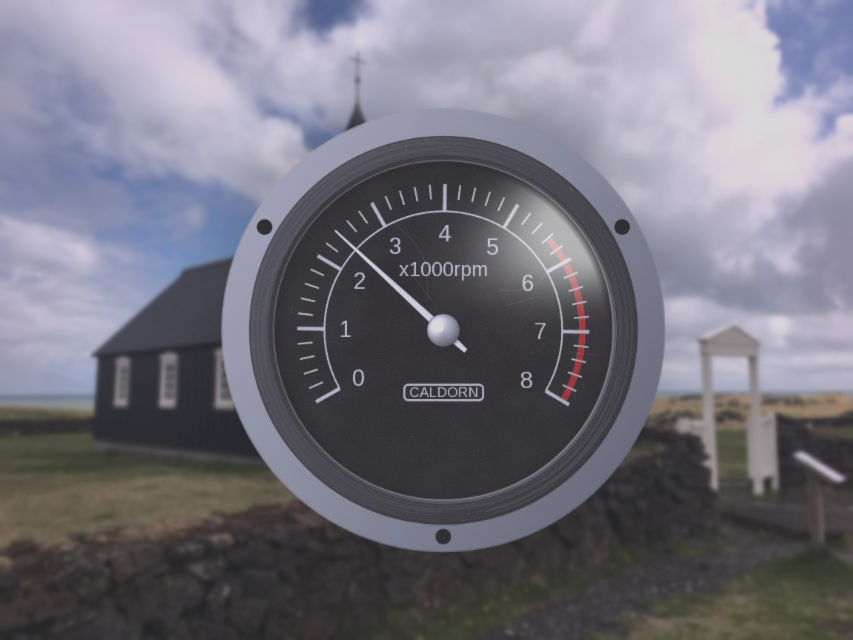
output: 2400 (rpm)
